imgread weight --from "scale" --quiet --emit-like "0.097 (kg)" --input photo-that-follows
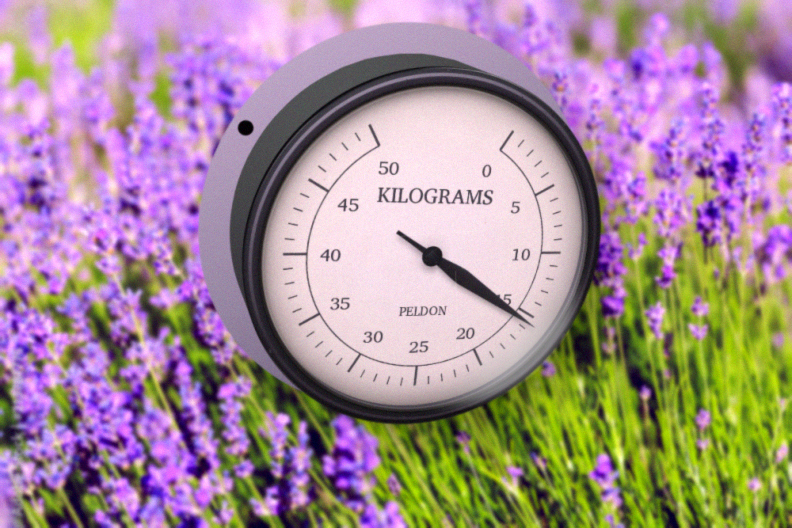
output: 15.5 (kg)
